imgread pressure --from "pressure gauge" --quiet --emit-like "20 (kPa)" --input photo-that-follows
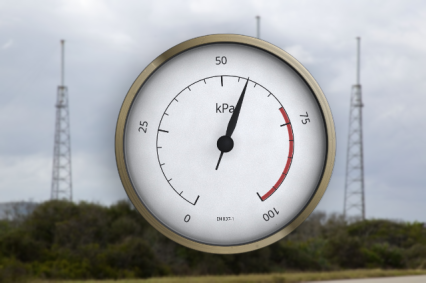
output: 57.5 (kPa)
